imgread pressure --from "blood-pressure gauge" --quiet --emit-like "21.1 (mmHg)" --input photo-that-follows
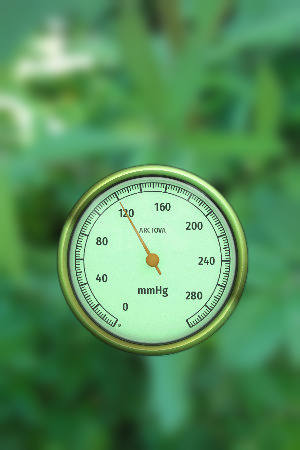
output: 120 (mmHg)
